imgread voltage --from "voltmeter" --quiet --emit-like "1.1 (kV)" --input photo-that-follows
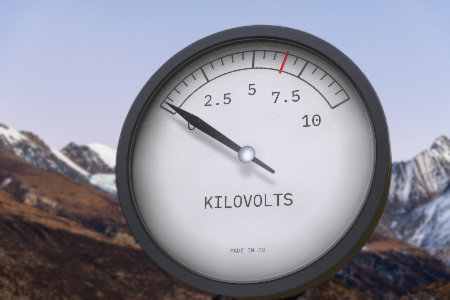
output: 0.25 (kV)
